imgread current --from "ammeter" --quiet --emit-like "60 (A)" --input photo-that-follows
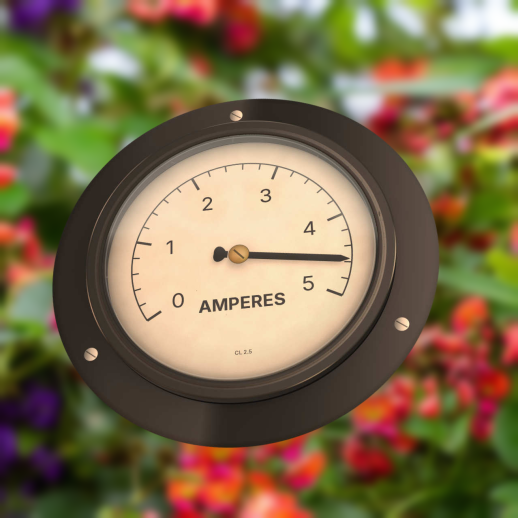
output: 4.6 (A)
